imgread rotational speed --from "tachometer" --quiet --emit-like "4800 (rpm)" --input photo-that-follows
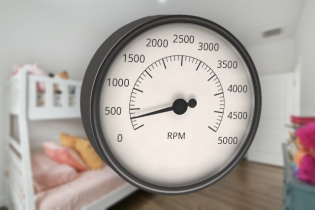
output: 300 (rpm)
